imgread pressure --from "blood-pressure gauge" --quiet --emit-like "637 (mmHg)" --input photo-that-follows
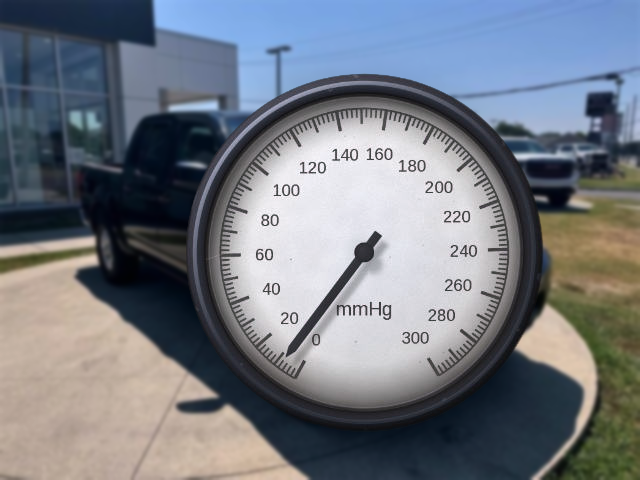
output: 8 (mmHg)
